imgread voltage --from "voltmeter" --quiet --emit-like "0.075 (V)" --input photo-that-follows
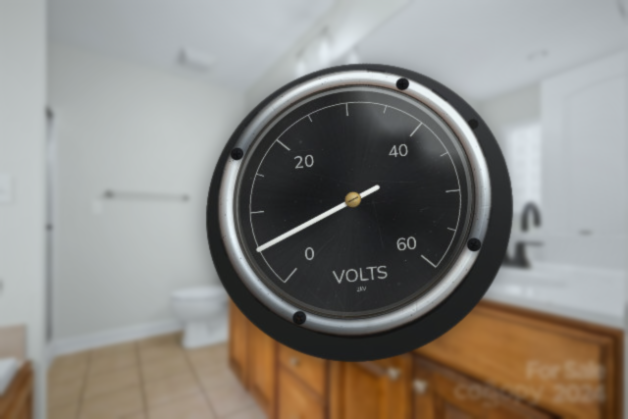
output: 5 (V)
